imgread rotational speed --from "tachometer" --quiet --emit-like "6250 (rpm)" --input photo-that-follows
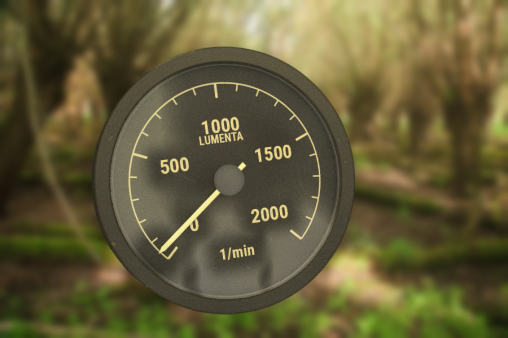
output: 50 (rpm)
